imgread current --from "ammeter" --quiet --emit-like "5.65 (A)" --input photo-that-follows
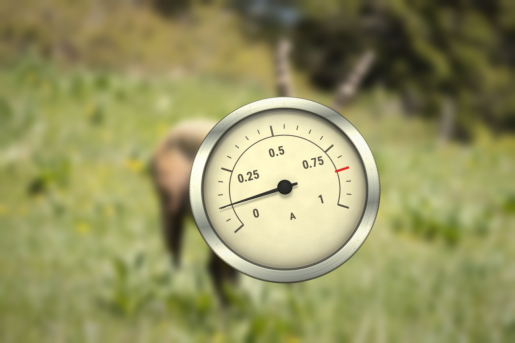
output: 0.1 (A)
